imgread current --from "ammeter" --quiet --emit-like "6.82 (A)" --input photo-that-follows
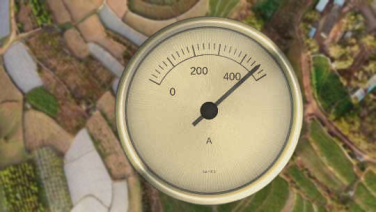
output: 460 (A)
